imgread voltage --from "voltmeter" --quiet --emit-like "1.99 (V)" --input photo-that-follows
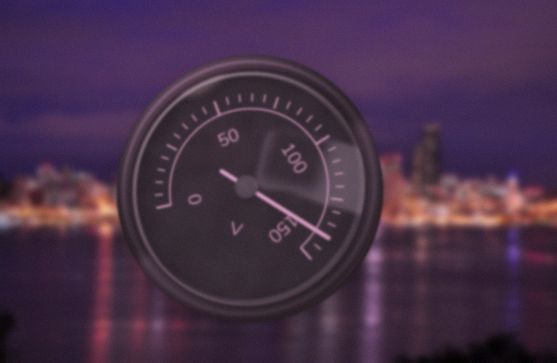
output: 140 (V)
